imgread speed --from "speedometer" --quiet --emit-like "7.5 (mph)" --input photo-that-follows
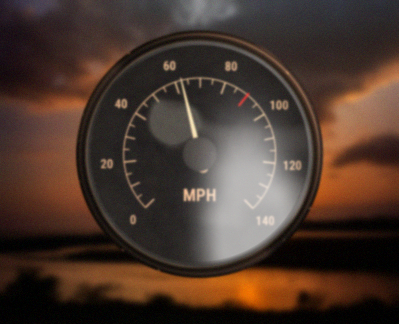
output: 62.5 (mph)
